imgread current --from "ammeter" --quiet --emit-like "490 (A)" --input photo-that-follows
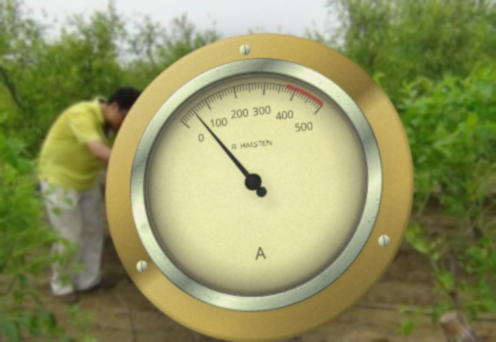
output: 50 (A)
